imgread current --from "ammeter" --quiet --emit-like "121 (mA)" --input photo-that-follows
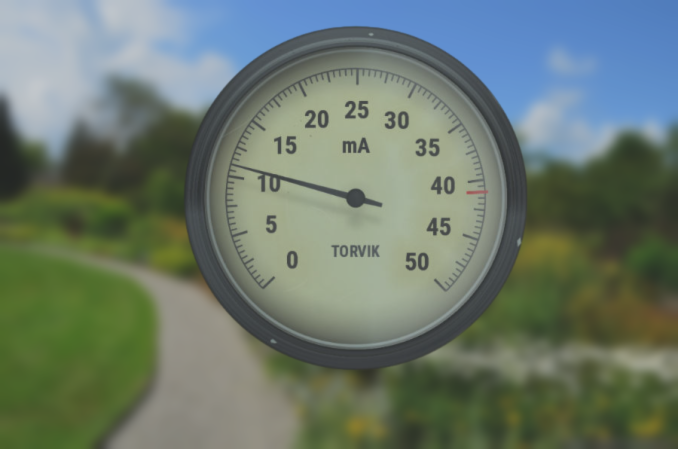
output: 11 (mA)
